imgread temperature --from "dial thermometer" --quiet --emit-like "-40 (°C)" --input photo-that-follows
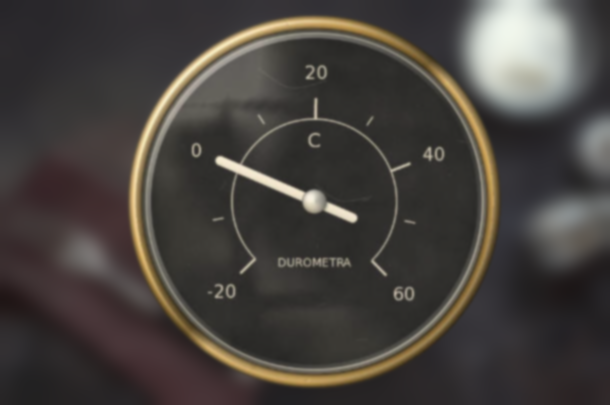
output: 0 (°C)
